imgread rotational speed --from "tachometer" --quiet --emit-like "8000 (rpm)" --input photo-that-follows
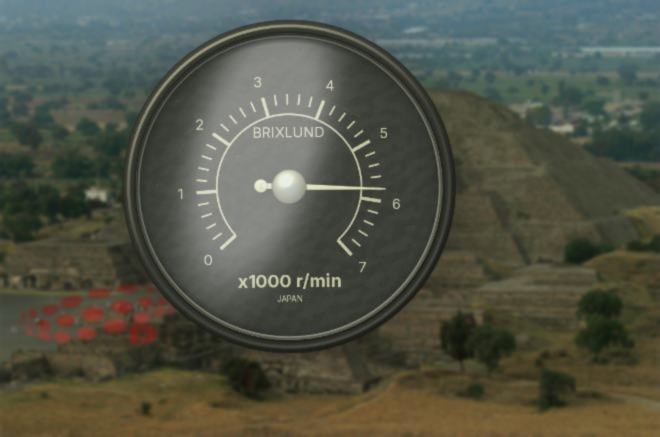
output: 5800 (rpm)
